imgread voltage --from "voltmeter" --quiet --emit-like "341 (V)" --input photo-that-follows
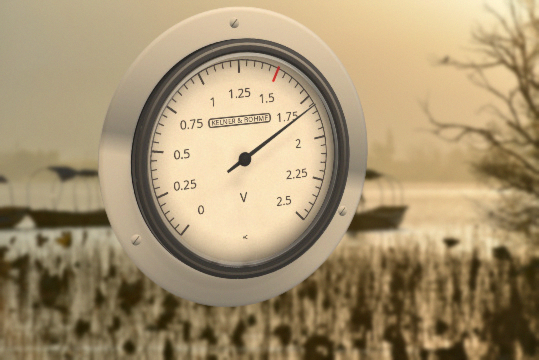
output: 1.8 (V)
